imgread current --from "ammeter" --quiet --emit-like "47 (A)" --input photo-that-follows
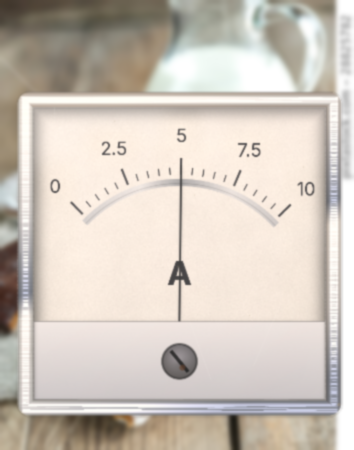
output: 5 (A)
